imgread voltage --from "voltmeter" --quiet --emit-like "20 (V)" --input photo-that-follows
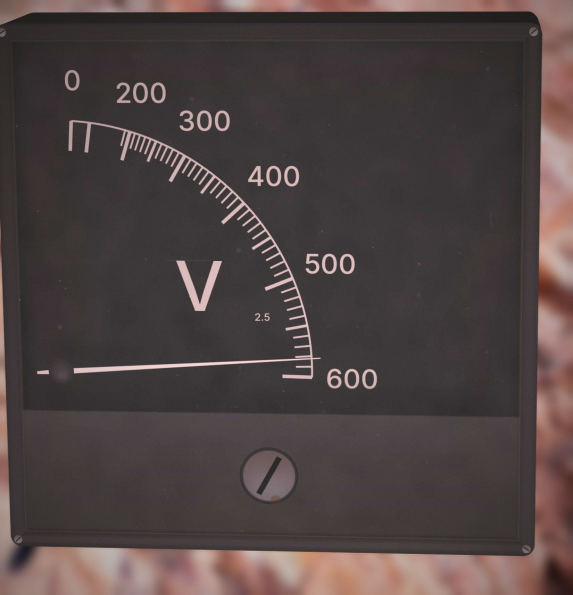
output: 580 (V)
